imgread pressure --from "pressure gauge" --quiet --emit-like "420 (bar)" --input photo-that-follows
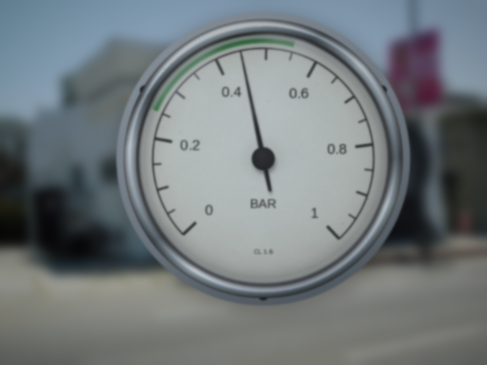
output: 0.45 (bar)
